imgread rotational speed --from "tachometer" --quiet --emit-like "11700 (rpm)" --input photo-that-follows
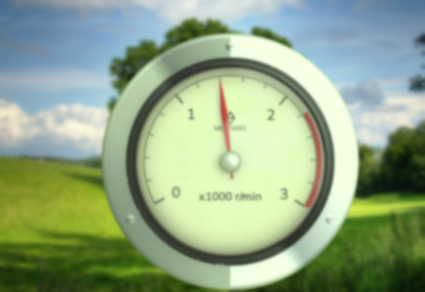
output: 1400 (rpm)
